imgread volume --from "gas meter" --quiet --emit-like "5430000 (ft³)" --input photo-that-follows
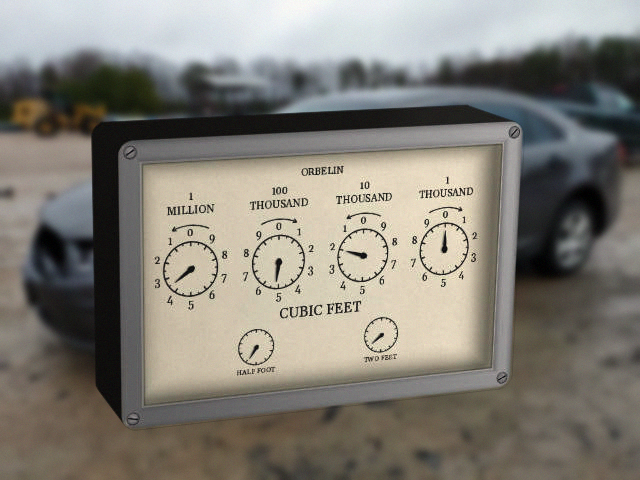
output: 352000 (ft³)
